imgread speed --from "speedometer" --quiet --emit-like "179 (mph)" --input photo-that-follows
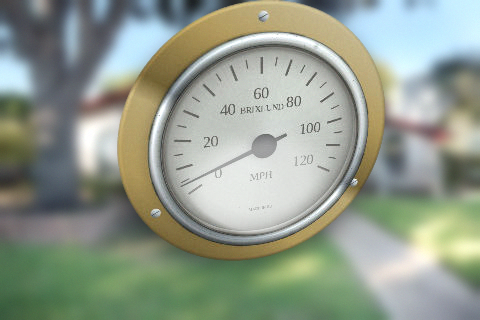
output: 5 (mph)
